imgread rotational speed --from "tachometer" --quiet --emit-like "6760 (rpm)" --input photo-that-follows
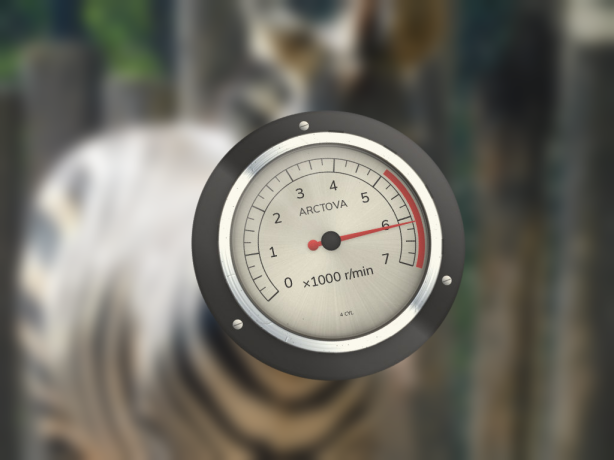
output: 6125 (rpm)
